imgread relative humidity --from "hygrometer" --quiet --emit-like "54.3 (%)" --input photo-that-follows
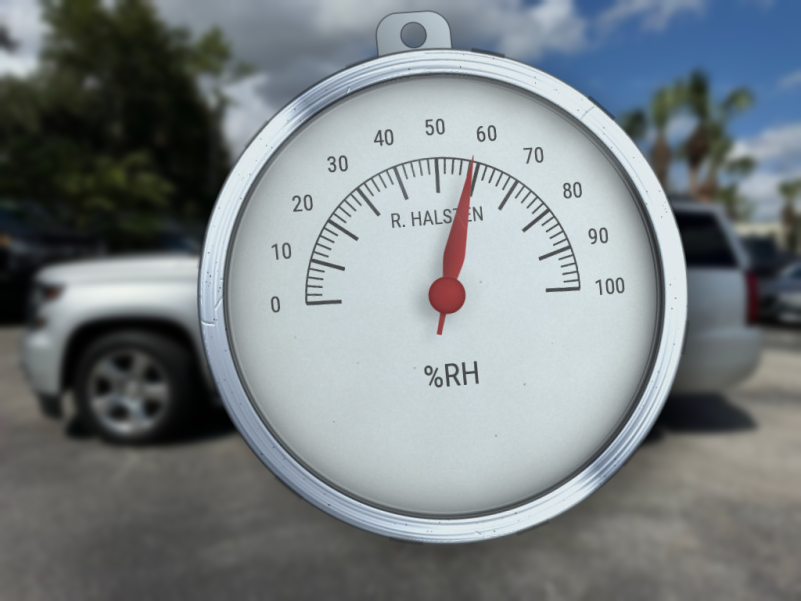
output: 58 (%)
